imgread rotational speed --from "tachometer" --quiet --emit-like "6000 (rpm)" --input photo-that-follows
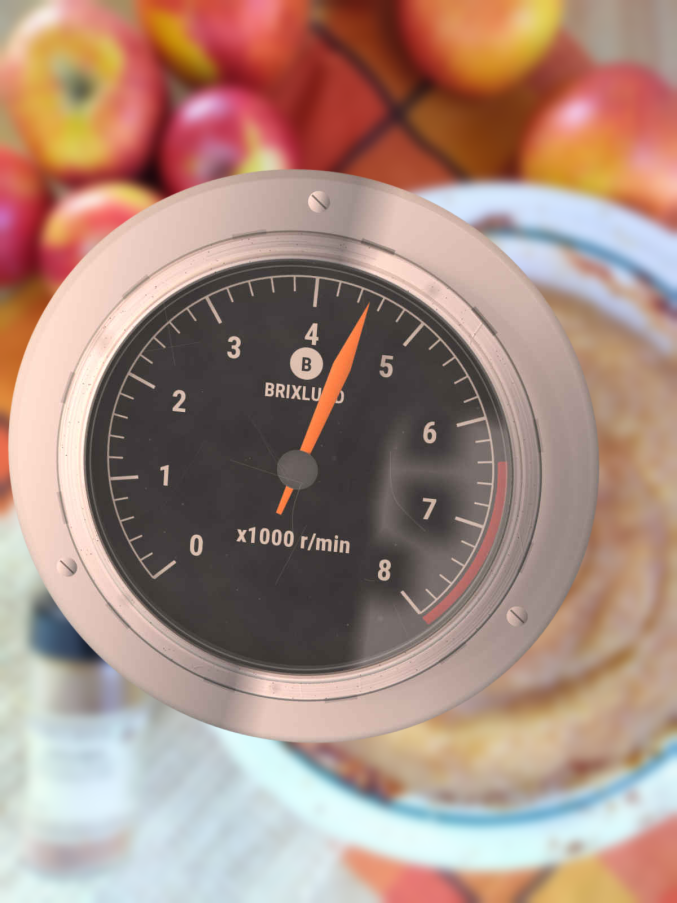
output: 4500 (rpm)
